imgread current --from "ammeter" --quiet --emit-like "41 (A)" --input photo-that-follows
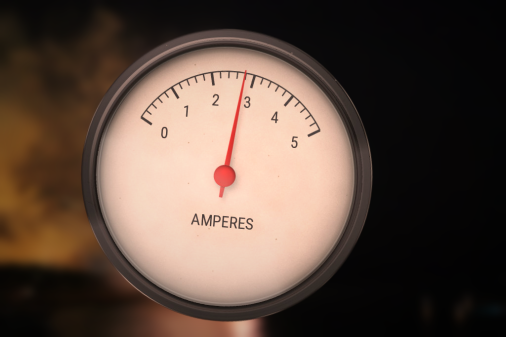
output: 2.8 (A)
